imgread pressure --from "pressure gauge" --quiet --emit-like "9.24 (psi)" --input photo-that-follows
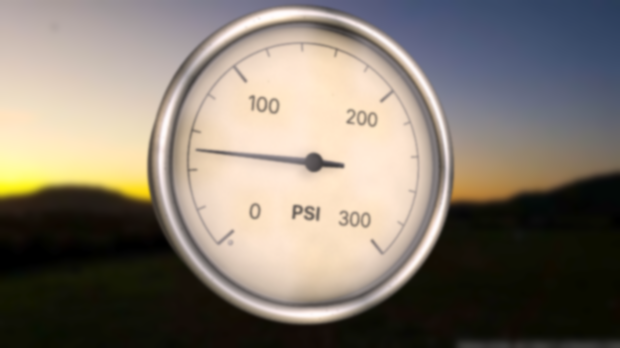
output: 50 (psi)
